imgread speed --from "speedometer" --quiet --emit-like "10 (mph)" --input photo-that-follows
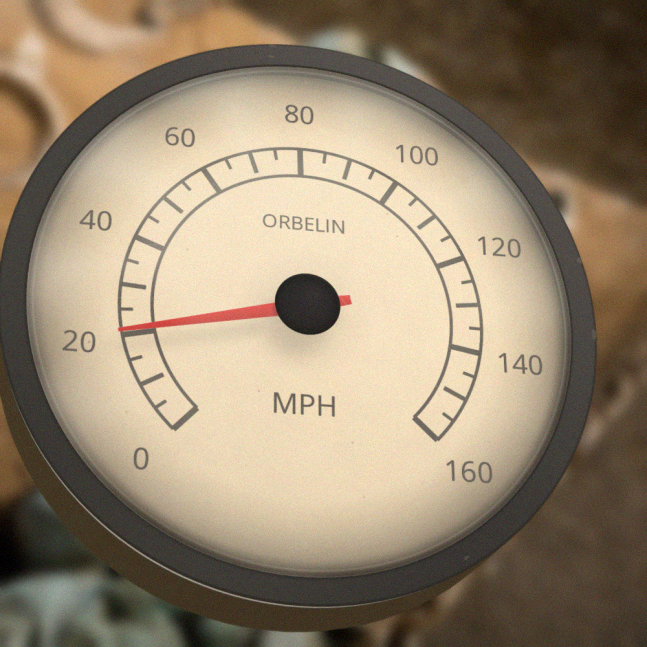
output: 20 (mph)
